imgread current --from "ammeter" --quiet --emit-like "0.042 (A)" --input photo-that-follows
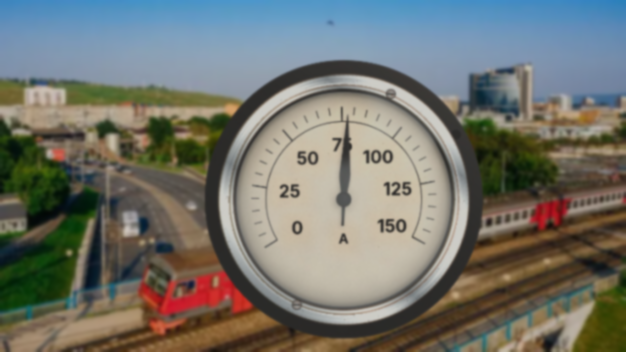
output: 77.5 (A)
